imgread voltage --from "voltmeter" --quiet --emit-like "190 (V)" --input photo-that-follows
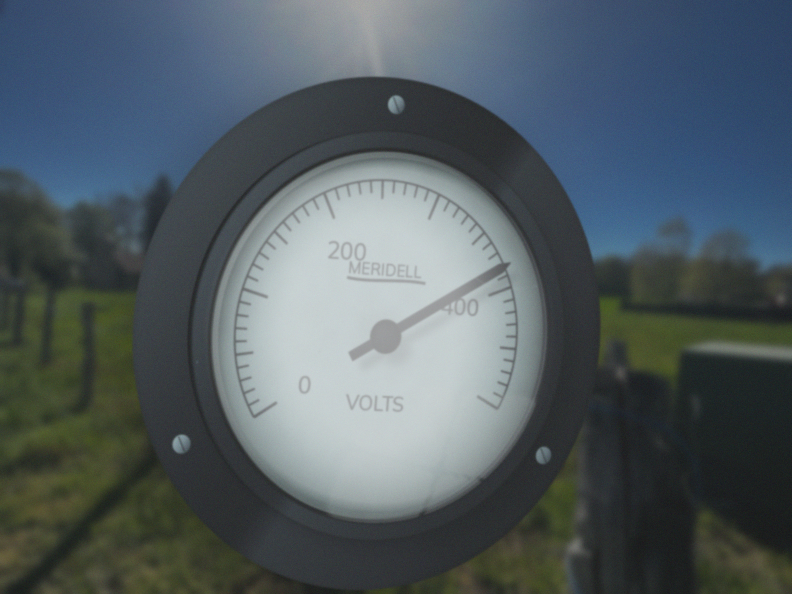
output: 380 (V)
